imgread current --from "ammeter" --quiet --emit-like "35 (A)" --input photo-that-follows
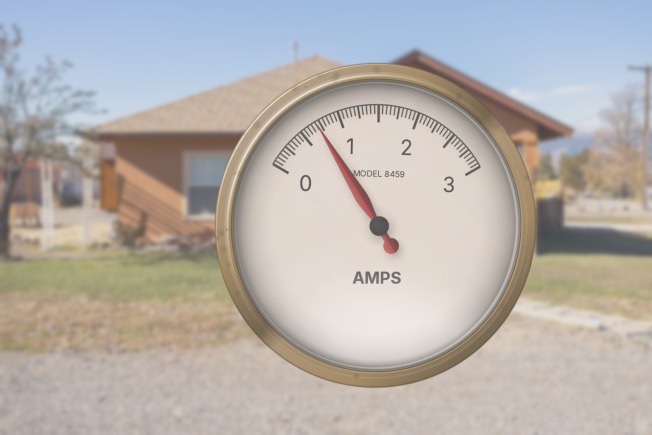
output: 0.7 (A)
